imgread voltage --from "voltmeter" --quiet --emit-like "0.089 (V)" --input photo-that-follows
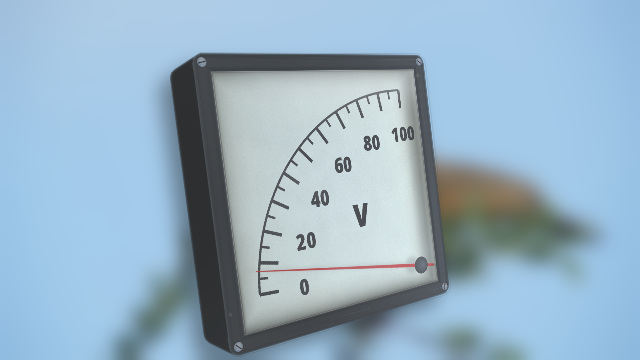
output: 7.5 (V)
